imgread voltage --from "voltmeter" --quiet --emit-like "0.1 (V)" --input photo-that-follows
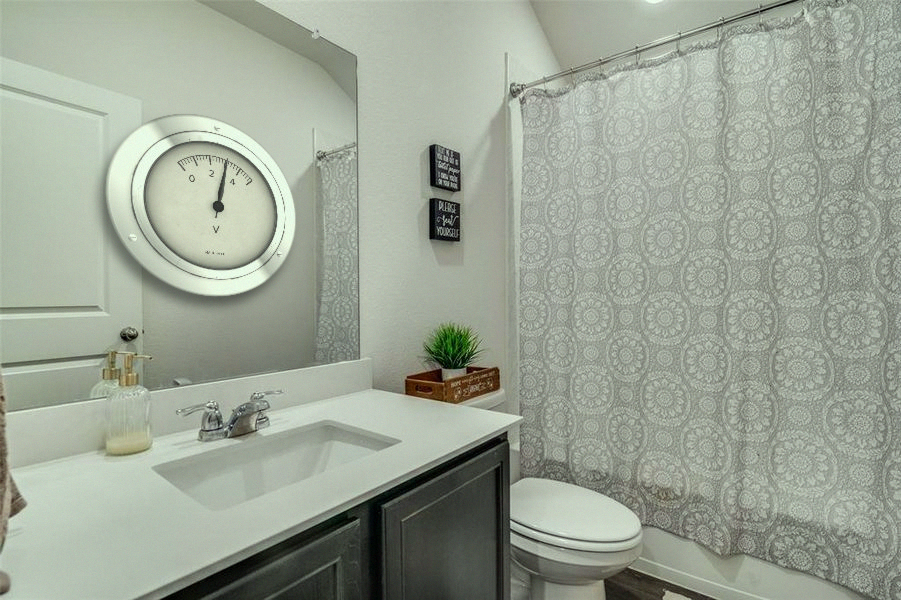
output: 3 (V)
